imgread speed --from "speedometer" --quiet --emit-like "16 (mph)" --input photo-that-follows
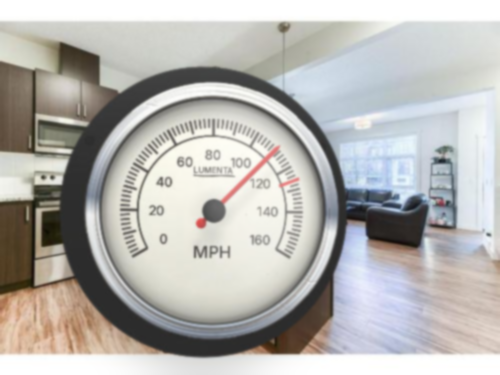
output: 110 (mph)
